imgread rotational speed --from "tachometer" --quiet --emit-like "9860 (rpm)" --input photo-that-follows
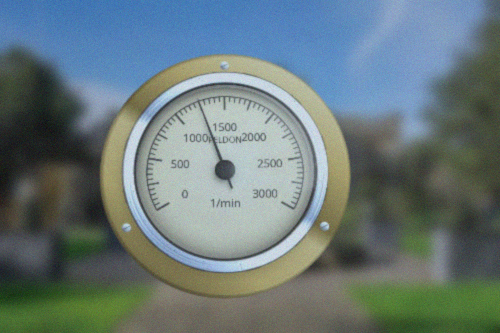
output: 1250 (rpm)
